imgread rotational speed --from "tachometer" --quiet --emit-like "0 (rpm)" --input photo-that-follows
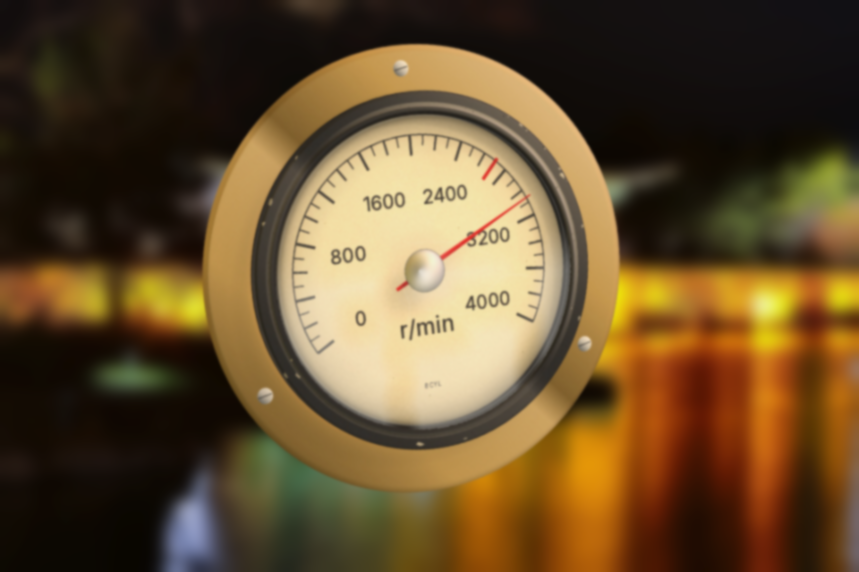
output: 3050 (rpm)
